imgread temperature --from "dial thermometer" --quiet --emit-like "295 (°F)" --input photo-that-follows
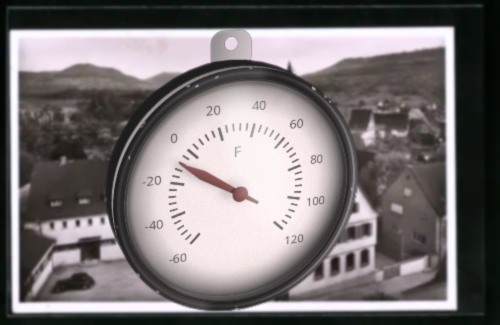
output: -8 (°F)
